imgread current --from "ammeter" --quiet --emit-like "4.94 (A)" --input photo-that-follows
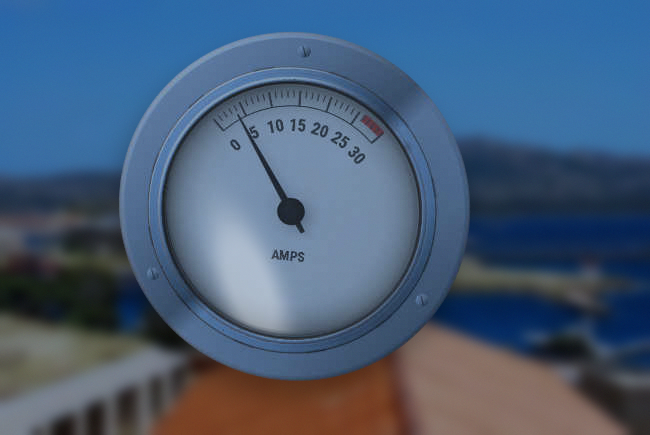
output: 4 (A)
